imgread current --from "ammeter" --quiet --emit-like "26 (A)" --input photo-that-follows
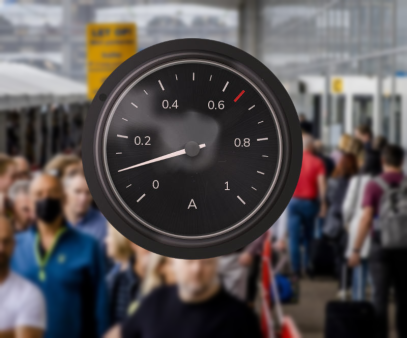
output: 0.1 (A)
